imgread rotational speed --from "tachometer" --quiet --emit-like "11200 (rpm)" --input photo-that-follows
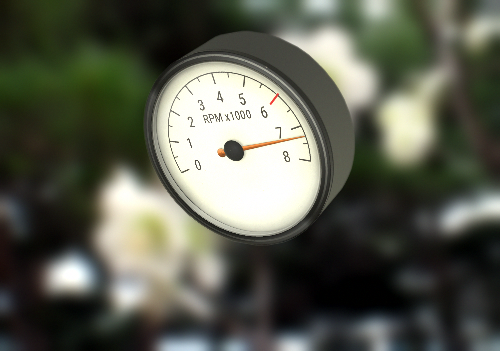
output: 7250 (rpm)
